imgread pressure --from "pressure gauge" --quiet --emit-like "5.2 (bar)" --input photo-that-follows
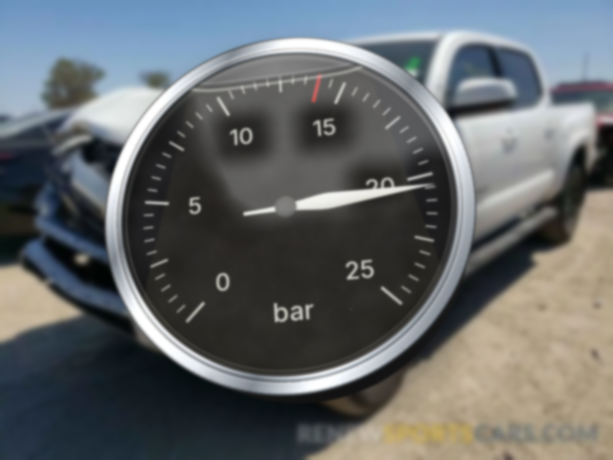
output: 20.5 (bar)
